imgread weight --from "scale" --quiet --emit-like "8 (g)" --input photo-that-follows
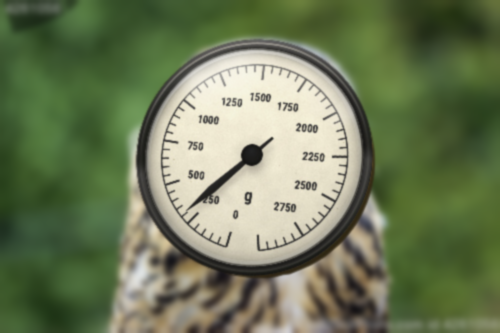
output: 300 (g)
